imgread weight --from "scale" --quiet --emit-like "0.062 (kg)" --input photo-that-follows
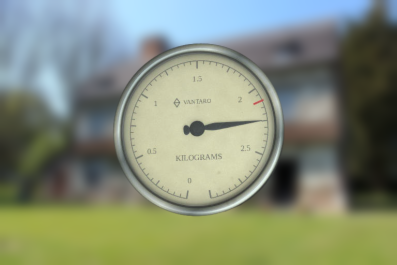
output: 2.25 (kg)
